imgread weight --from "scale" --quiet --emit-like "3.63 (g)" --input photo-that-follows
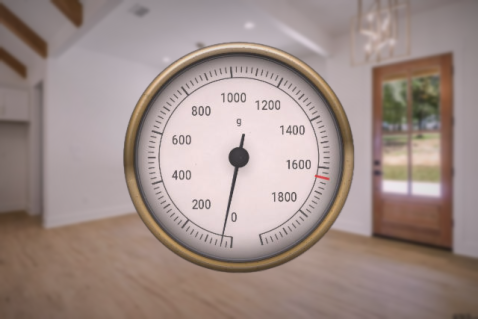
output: 40 (g)
